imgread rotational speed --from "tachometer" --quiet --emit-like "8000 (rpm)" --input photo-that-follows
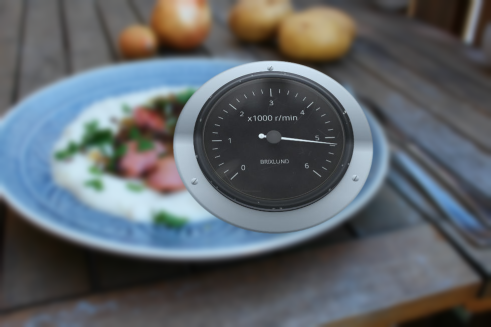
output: 5200 (rpm)
